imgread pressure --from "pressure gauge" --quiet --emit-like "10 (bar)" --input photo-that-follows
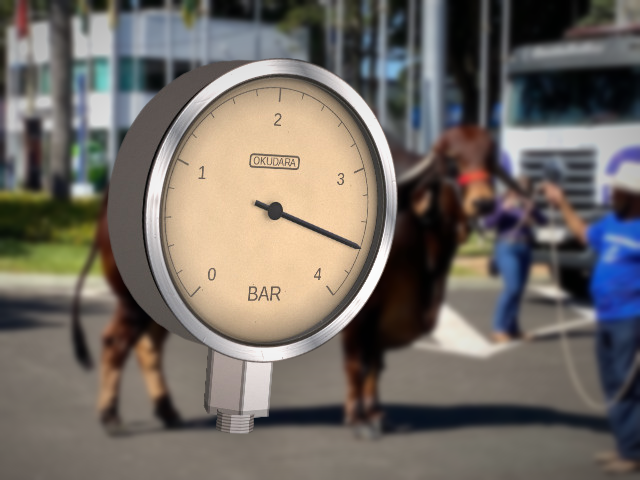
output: 3.6 (bar)
